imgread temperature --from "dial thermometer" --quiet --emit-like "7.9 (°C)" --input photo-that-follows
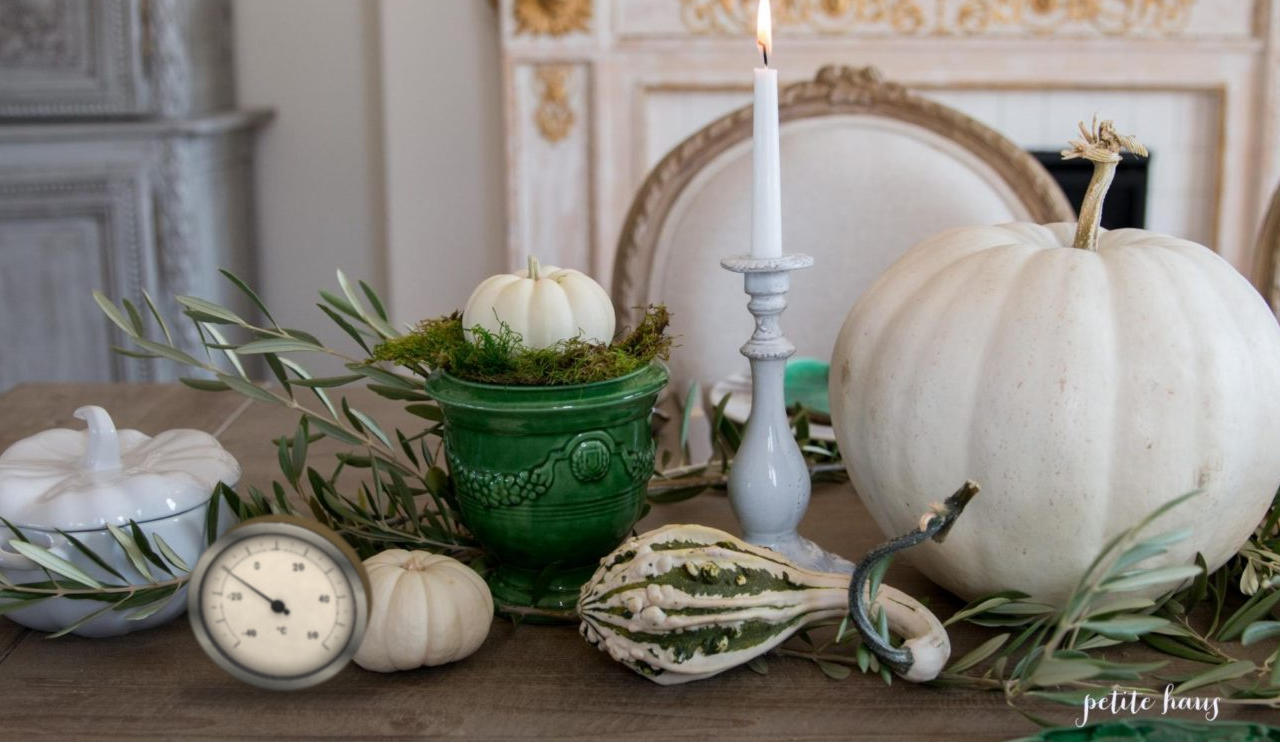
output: -10 (°C)
